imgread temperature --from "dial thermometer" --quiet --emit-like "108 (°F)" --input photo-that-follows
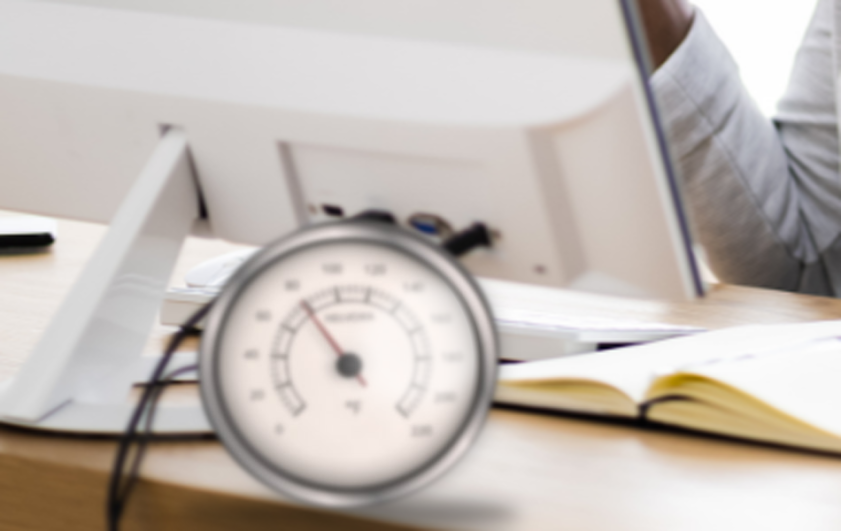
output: 80 (°F)
